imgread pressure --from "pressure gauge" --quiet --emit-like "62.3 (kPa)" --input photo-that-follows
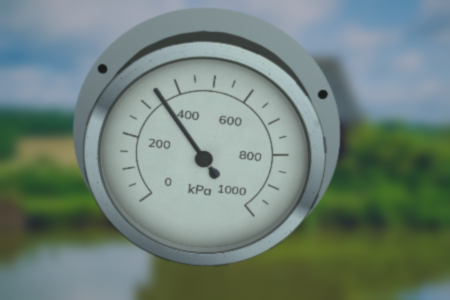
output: 350 (kPa)
